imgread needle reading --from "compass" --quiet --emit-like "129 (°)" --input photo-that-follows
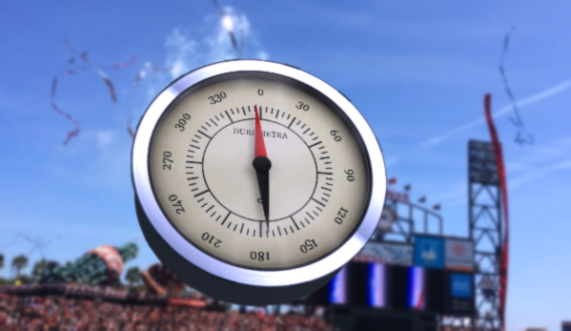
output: 355 (°)
